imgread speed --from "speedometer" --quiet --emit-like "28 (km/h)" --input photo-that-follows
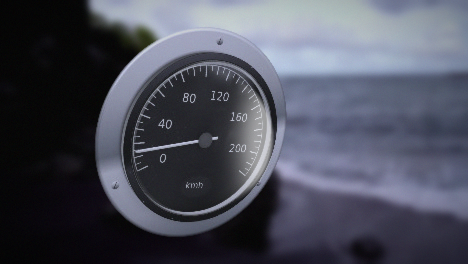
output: 15 (km/h)
